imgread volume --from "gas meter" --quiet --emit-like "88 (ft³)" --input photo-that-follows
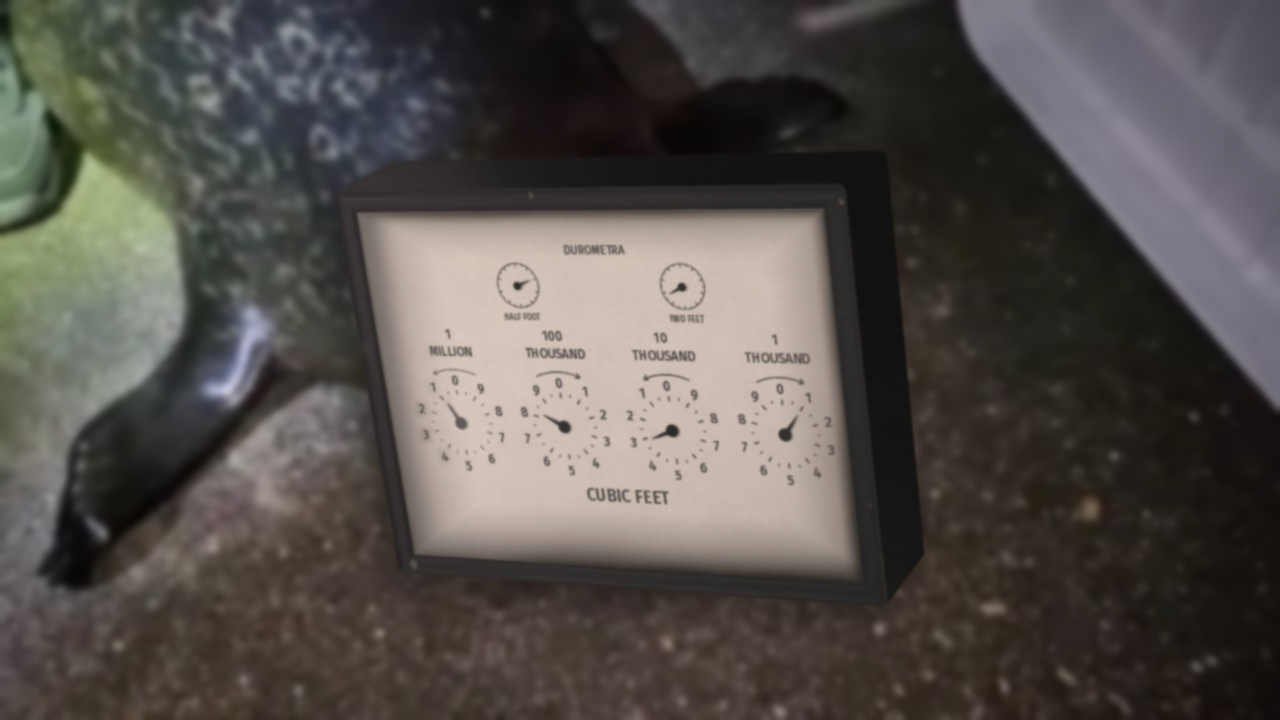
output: 83100 (ft³)
